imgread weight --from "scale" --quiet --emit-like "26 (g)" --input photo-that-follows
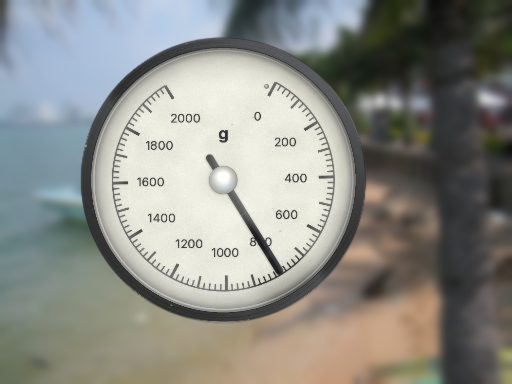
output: 800 (g)
